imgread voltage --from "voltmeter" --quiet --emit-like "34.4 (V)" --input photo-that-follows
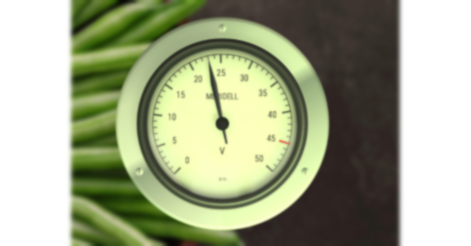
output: 23 (V)
